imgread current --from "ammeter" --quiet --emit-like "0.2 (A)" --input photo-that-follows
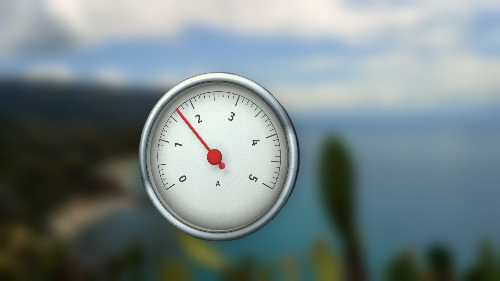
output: 1.7 (A)
